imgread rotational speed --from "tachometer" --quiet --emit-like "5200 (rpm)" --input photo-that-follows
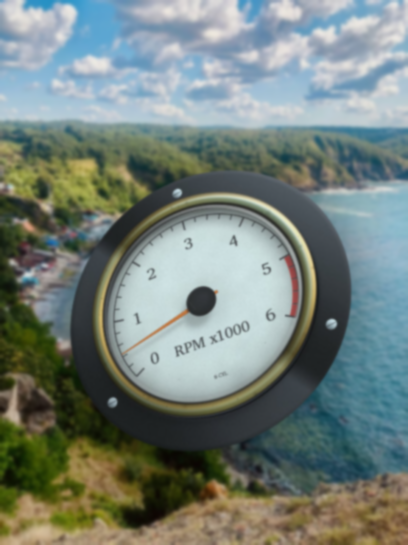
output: 400 (rpm)
